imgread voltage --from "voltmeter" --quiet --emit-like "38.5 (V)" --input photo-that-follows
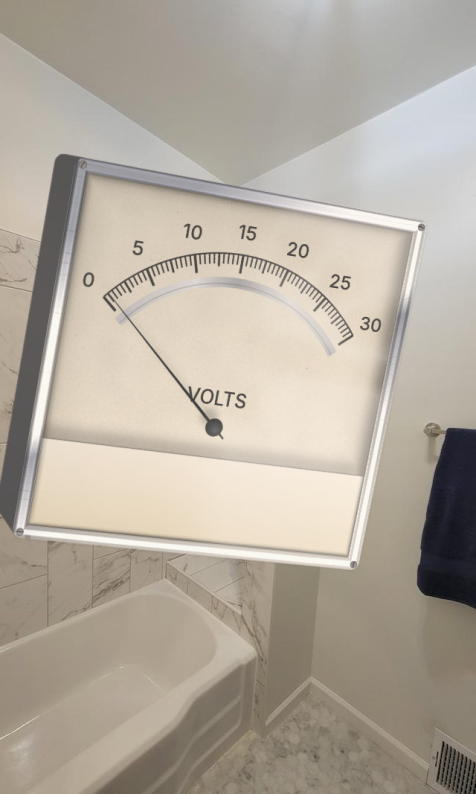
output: 0.5 (V)
